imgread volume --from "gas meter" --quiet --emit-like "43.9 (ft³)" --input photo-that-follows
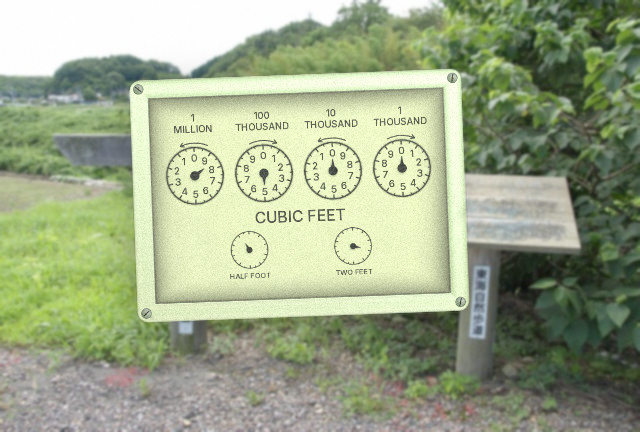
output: 850000 (ft³)
